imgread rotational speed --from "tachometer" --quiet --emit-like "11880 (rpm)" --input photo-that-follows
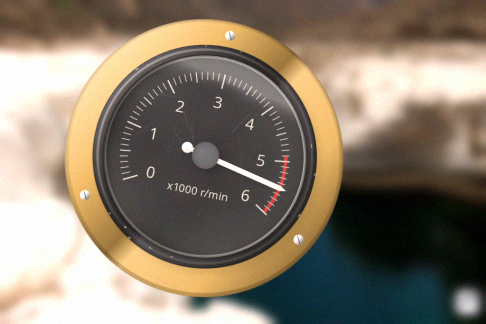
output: 5500 (rpm)
